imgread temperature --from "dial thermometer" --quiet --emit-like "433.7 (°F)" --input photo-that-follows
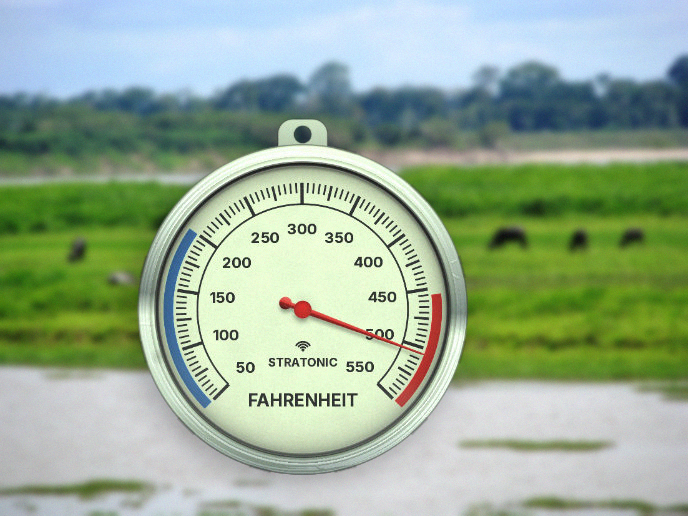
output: 505 (°F)
